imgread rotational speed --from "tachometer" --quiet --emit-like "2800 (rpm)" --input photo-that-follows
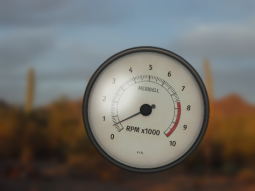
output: 500 (rpm)
